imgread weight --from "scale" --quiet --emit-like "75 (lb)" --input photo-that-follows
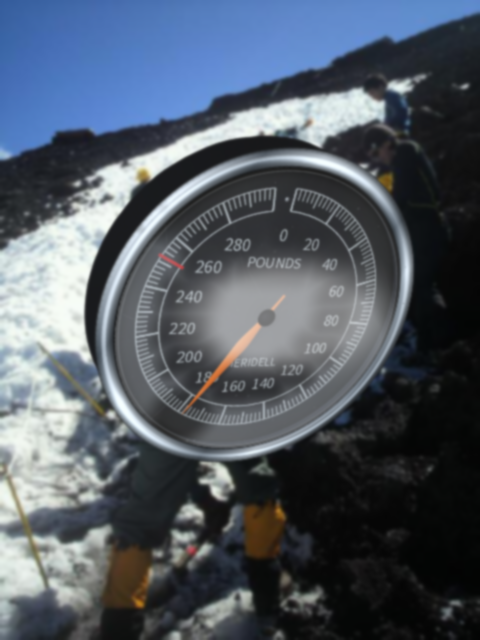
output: 180 (lb)
